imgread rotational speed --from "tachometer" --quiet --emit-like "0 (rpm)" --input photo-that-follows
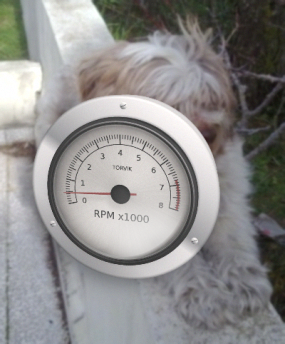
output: 500 (rpm)
